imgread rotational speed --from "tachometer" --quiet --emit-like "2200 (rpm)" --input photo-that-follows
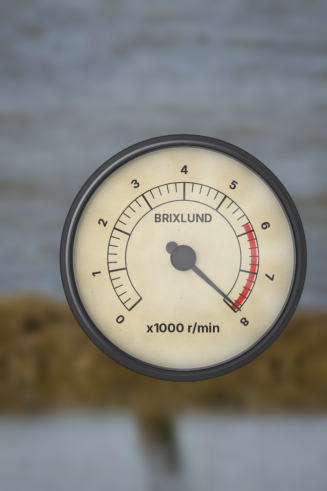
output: 7900 (rpm)
